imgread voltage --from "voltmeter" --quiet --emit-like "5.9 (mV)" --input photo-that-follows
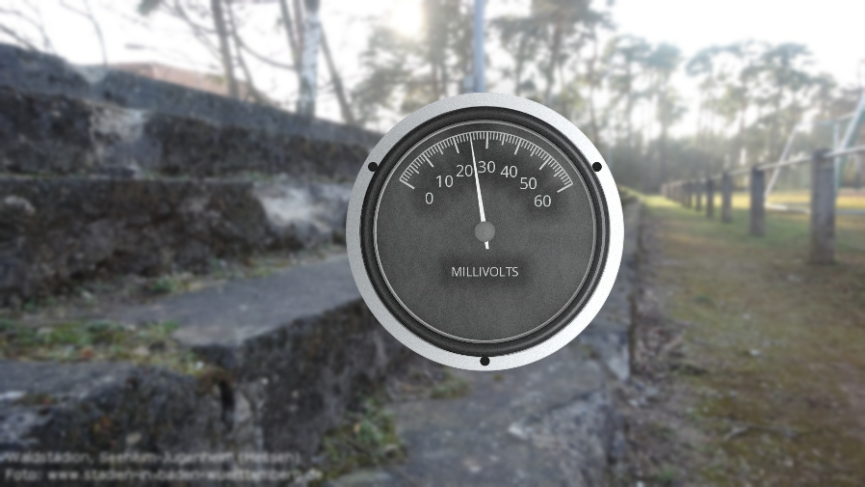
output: 25 (mV)
